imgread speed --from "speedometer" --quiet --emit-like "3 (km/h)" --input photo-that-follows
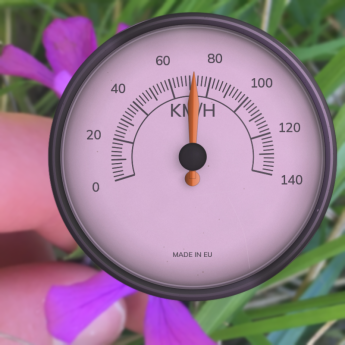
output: 72 (km/h)
